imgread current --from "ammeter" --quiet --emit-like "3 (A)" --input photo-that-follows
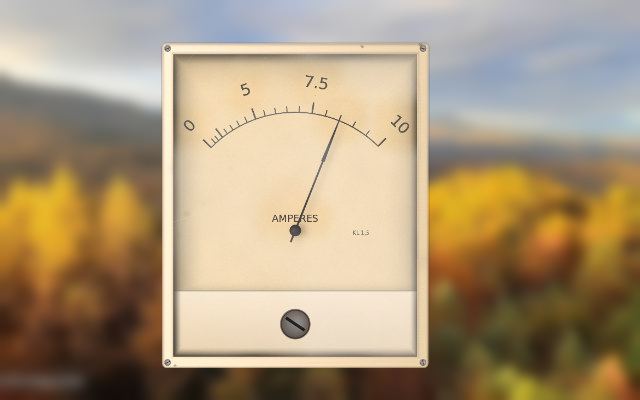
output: 8.5 (A)
